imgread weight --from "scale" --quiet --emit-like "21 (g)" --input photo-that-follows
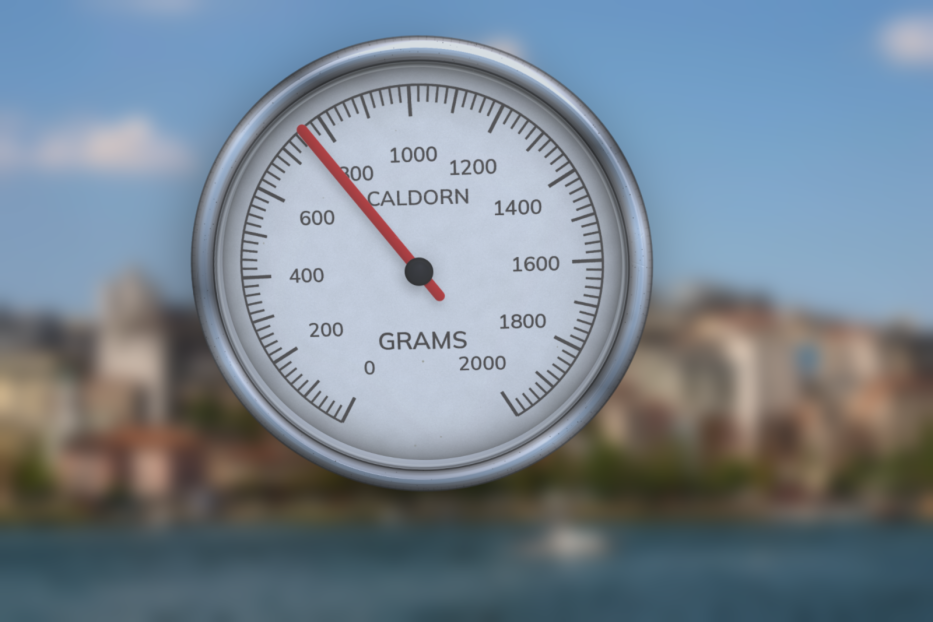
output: 760 (g)
